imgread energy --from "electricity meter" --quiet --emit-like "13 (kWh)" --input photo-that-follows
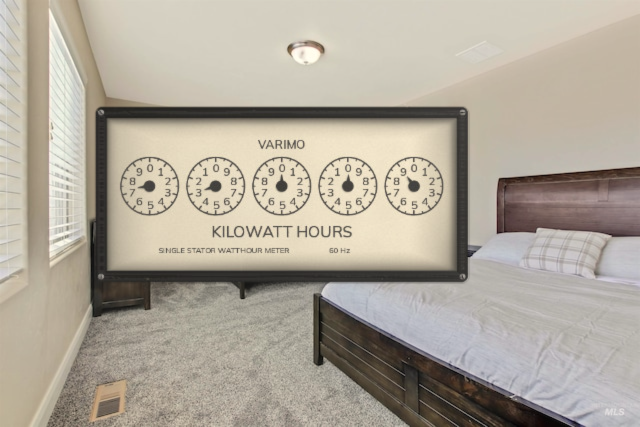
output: 72999 (kWh)
